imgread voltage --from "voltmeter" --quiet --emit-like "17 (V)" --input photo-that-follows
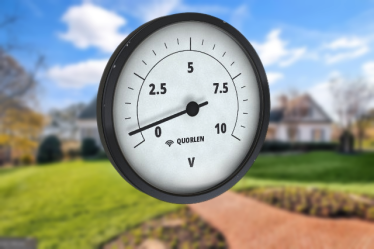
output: 0.5 (V)
